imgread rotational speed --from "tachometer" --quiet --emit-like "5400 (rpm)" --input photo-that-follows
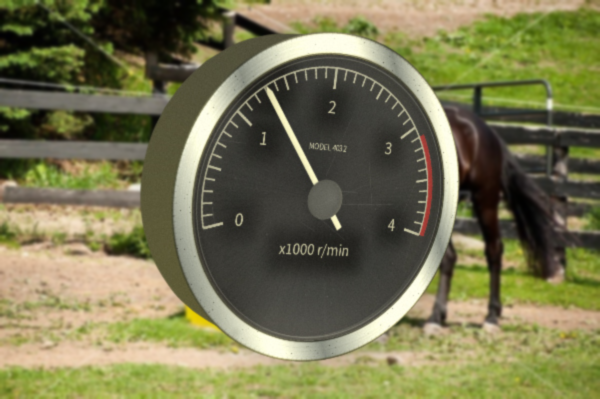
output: 1300 (rpm)
